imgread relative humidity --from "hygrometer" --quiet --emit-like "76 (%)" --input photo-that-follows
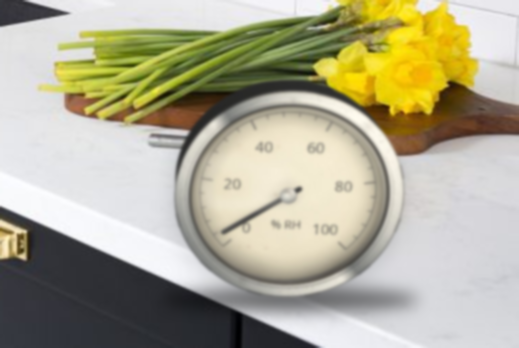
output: 4 (%)
